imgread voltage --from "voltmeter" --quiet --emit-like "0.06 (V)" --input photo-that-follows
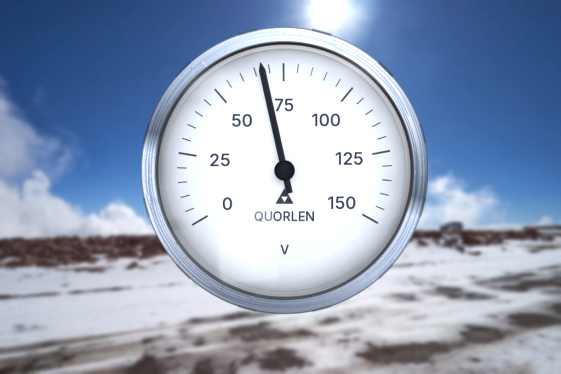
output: 67.5 (V)
